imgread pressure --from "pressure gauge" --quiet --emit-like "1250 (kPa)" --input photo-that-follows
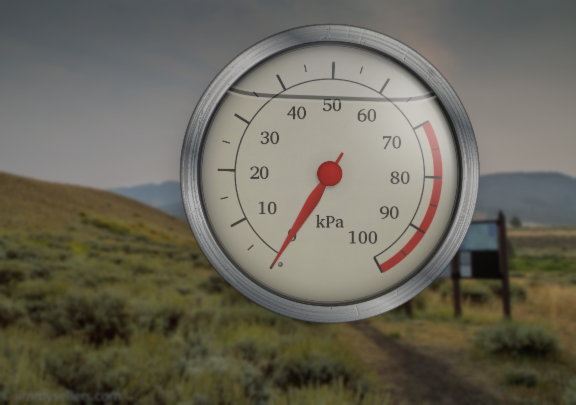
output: 0 (kPa)
